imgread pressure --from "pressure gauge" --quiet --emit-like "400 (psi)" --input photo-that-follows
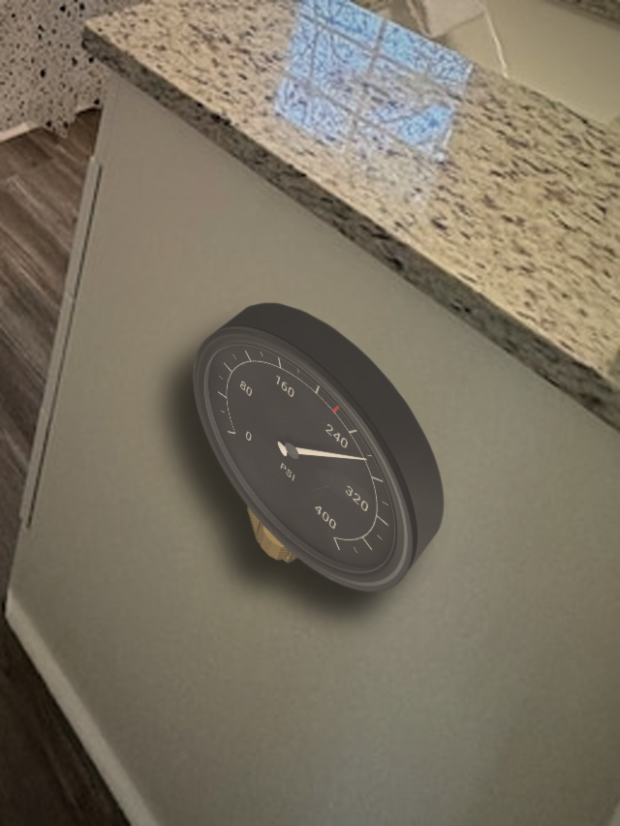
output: 260 (psi)
